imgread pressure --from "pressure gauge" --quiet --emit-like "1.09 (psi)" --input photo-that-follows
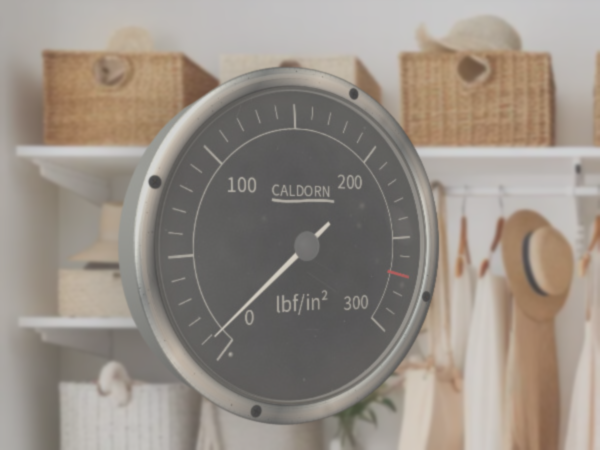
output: 10 (psi)
